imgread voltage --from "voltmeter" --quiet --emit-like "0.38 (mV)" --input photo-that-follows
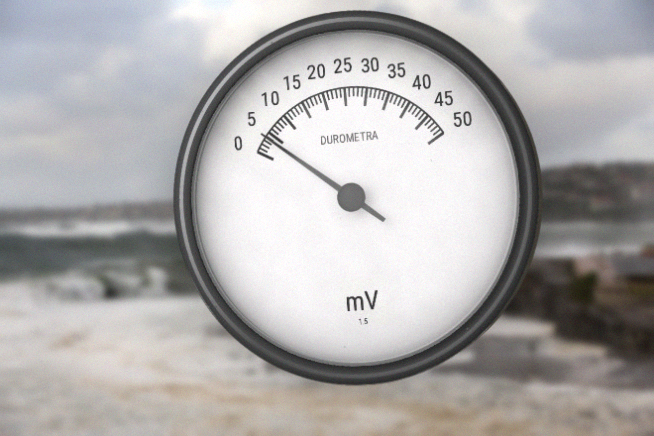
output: 4 (mV)
